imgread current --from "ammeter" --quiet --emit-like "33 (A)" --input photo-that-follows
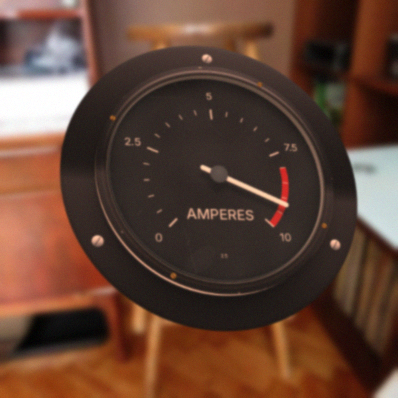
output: 9.25 (A)
